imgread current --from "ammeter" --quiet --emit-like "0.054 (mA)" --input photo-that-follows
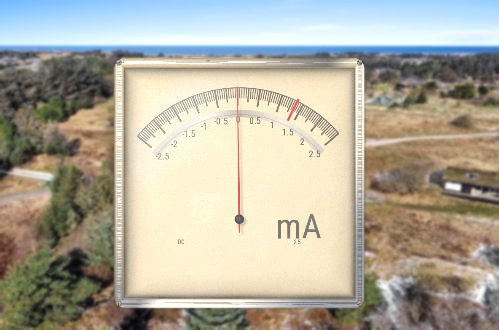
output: 0 (mA)
